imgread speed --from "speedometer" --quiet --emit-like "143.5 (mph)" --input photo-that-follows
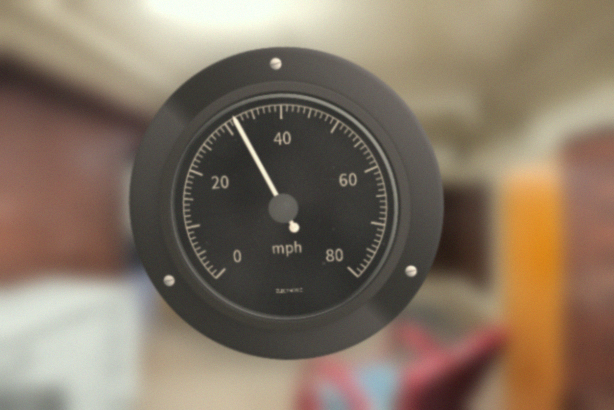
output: 32 (mph)
